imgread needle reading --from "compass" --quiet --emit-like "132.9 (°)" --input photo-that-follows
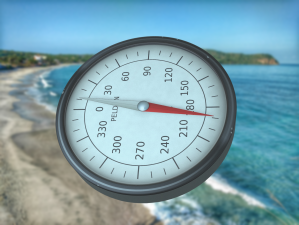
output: 190 (°)
